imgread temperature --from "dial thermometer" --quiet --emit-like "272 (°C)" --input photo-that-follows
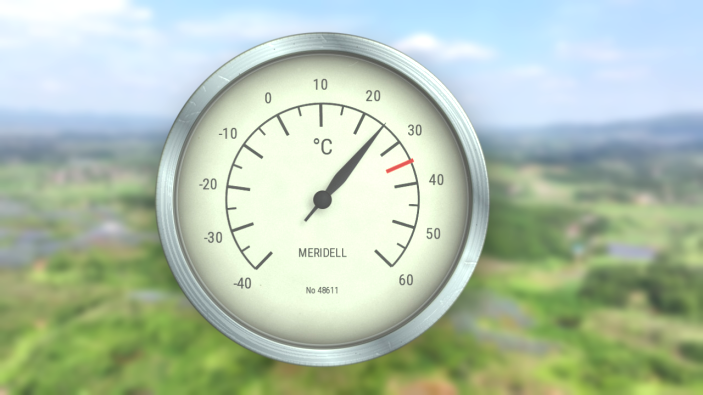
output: 25 (°C)
